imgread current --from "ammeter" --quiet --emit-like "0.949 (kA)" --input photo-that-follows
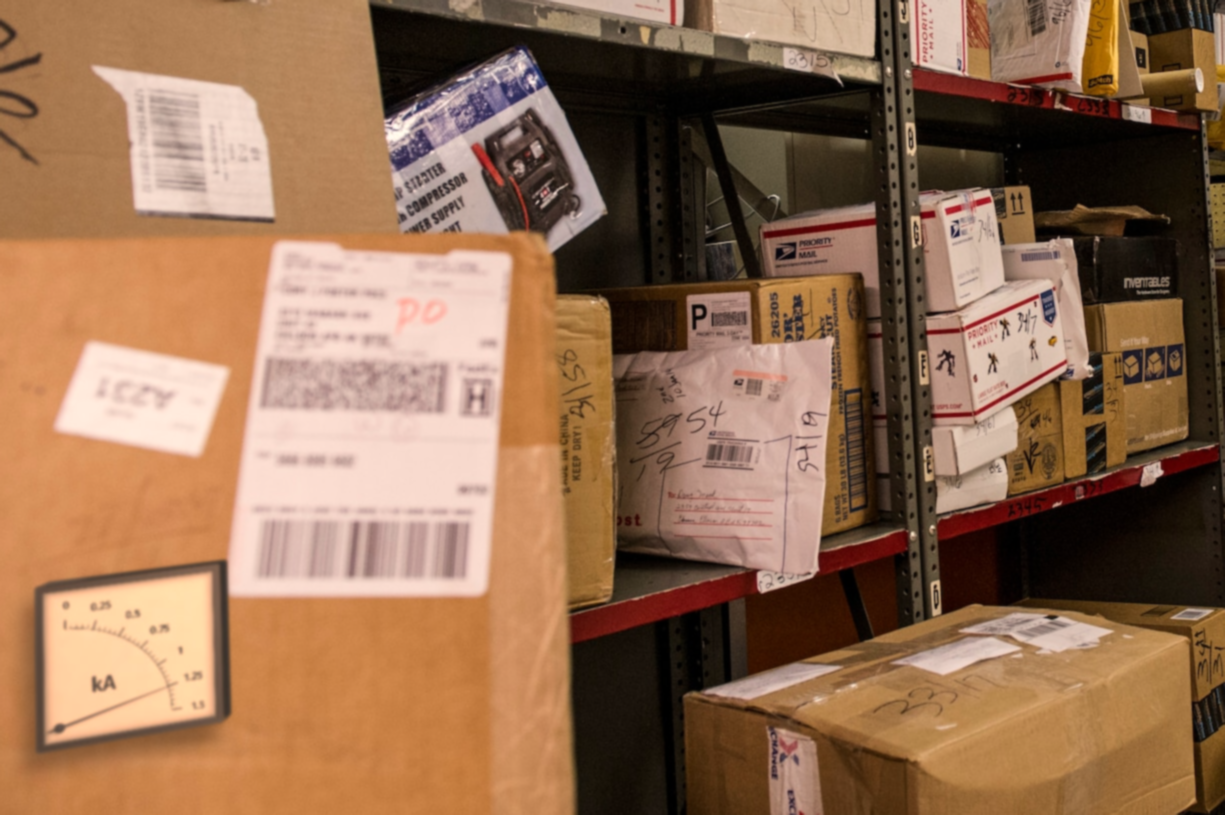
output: 1.25 (kA)
